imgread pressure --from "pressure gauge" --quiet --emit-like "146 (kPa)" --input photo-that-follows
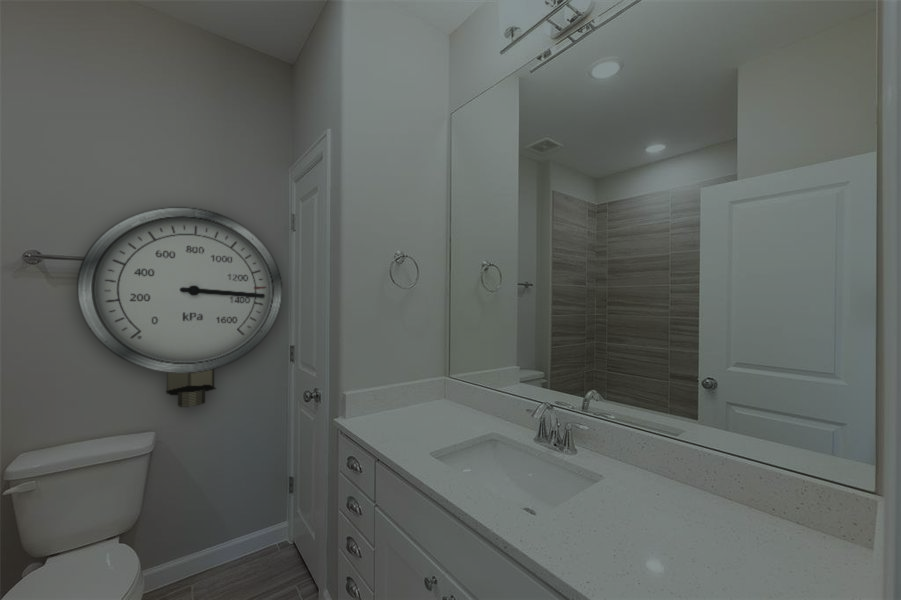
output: 1350 (kPa)
